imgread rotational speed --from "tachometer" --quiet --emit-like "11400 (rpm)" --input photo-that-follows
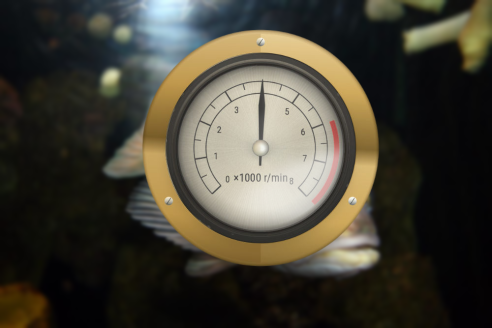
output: 4000 (rpm)
